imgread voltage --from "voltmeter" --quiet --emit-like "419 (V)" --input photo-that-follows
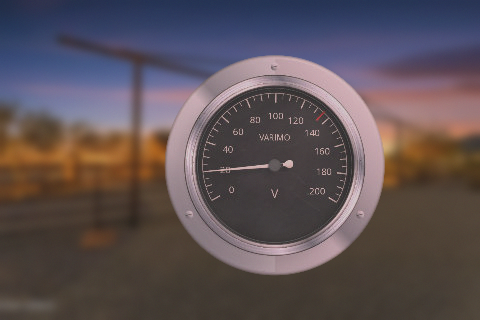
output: 20 (V)
